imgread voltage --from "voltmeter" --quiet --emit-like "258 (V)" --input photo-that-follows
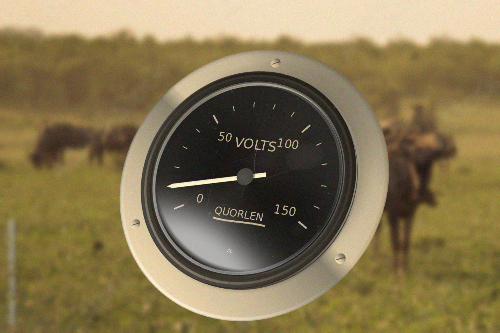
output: 10 (V)
